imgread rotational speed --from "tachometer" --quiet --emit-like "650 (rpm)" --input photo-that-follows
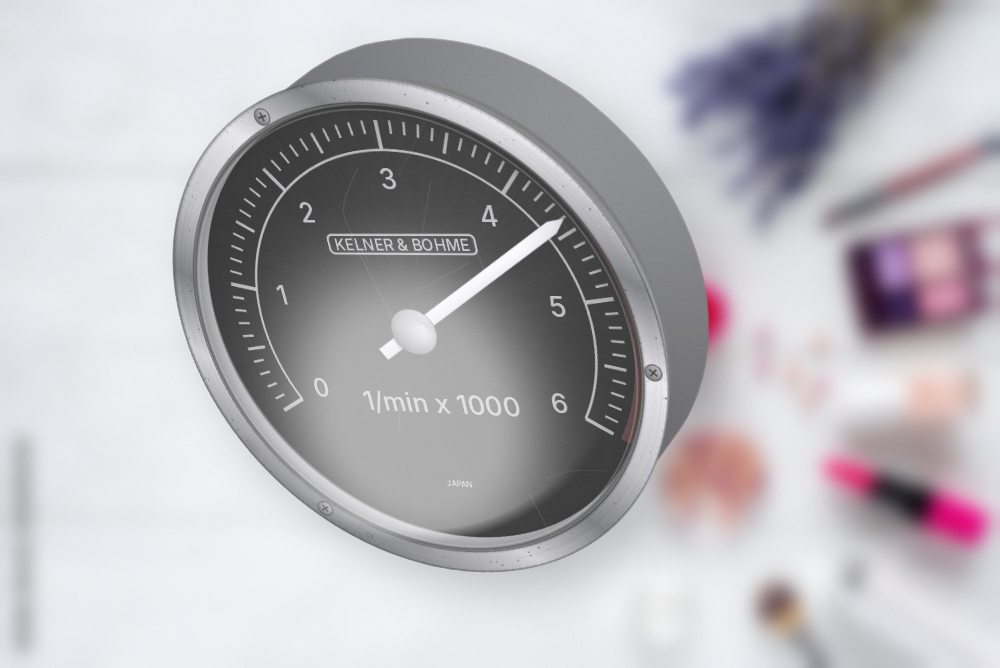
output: 4400 (rpm)
